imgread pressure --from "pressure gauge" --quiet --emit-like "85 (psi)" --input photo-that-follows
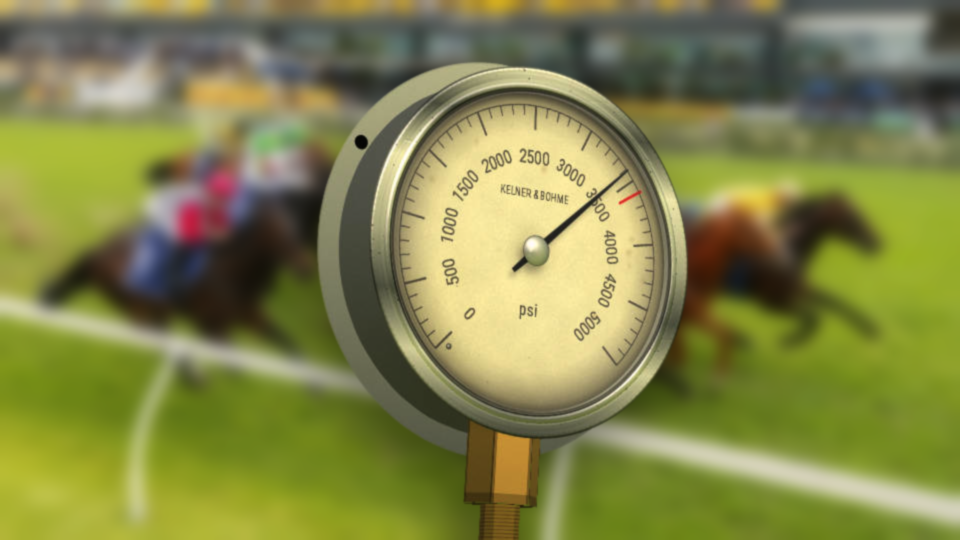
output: 3400 (psi)
